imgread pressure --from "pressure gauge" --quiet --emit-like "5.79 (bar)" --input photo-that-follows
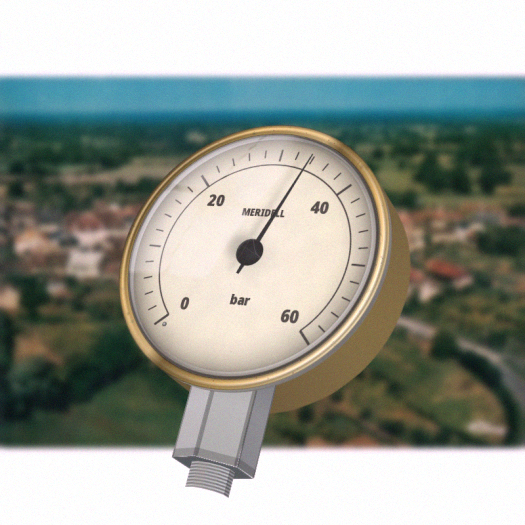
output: 34 (bar)
